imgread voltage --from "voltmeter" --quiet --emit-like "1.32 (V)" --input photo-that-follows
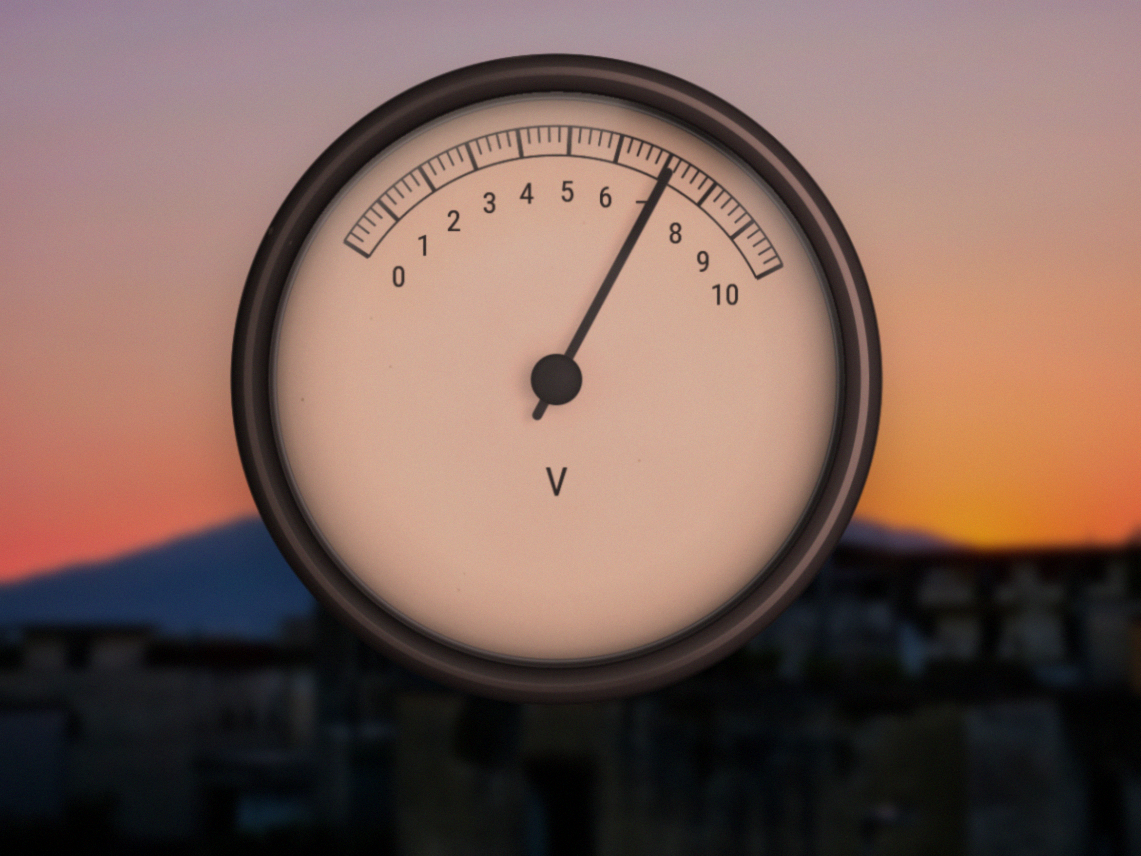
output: 7.1 (V)
